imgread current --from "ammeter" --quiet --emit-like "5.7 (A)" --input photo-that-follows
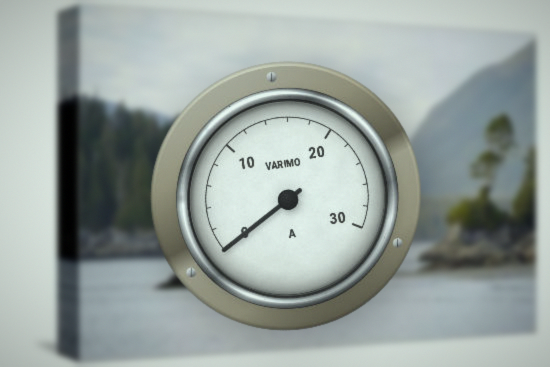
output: 0 (A)
